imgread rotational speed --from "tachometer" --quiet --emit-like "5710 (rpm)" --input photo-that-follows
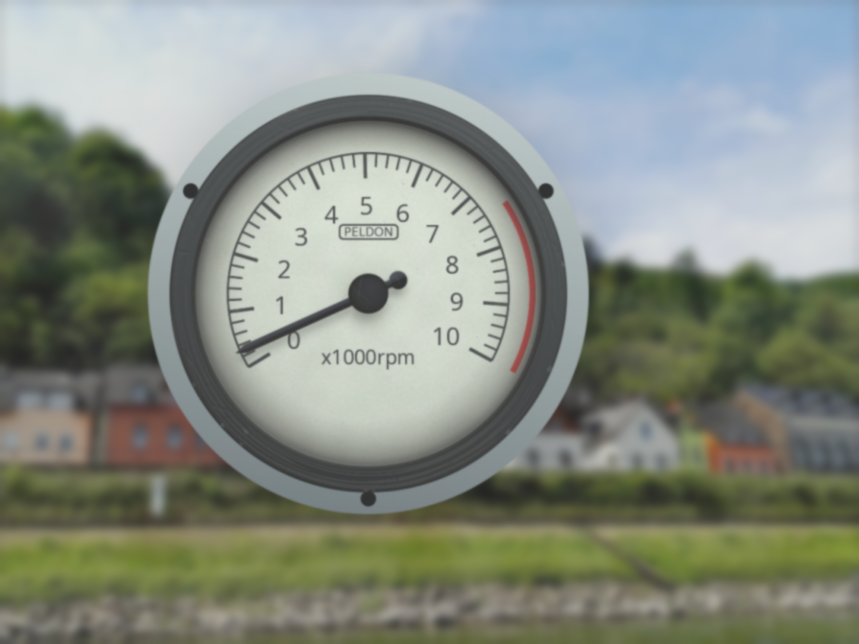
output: 300 (rpm)
